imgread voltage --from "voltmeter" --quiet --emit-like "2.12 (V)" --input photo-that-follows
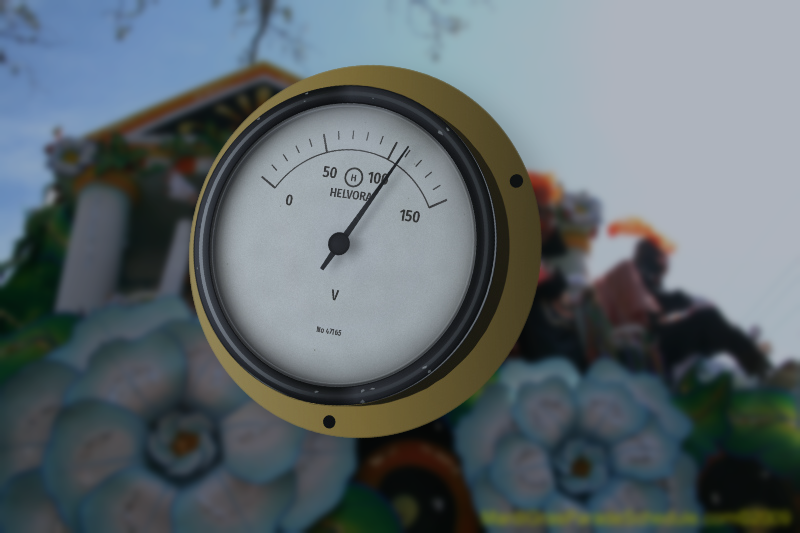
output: 110 (V)
